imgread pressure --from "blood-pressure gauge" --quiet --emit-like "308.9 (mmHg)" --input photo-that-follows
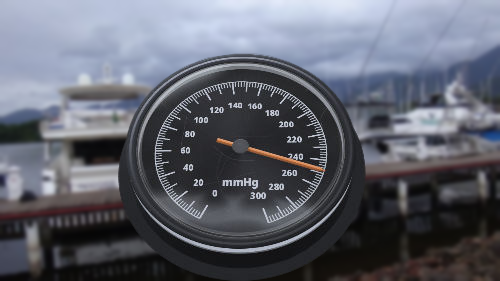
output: 250 (mmHg)
